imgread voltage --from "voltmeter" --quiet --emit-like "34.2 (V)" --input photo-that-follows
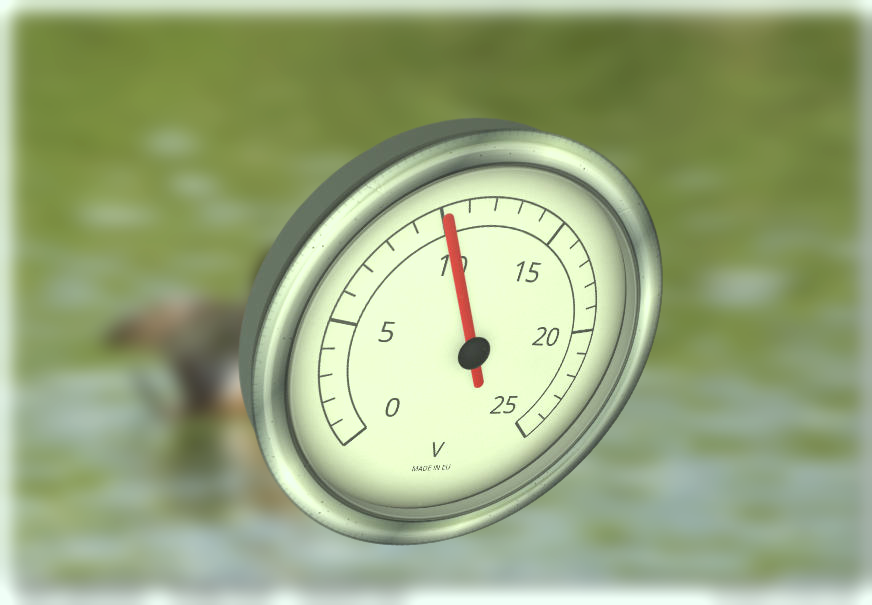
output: 10 (V)
